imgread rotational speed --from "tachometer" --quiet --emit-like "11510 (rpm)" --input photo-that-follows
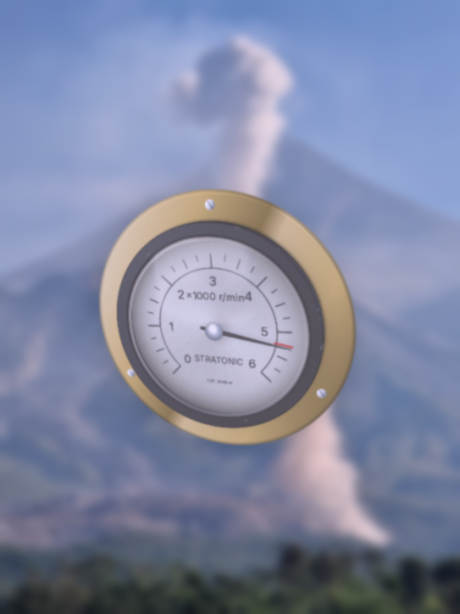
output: 5250 (rpm)
